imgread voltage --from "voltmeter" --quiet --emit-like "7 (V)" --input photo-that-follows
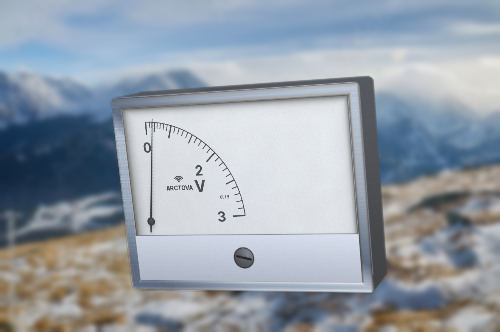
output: 0.5 (V)
